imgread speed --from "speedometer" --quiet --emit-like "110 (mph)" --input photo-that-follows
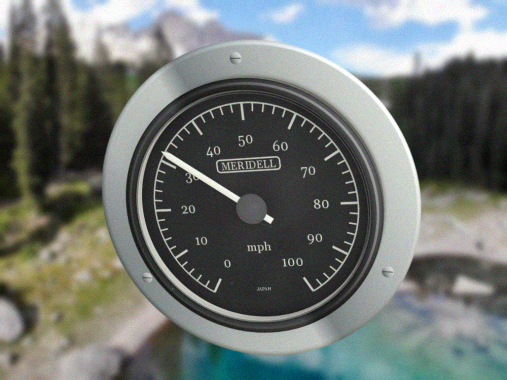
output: 32 (mph)
